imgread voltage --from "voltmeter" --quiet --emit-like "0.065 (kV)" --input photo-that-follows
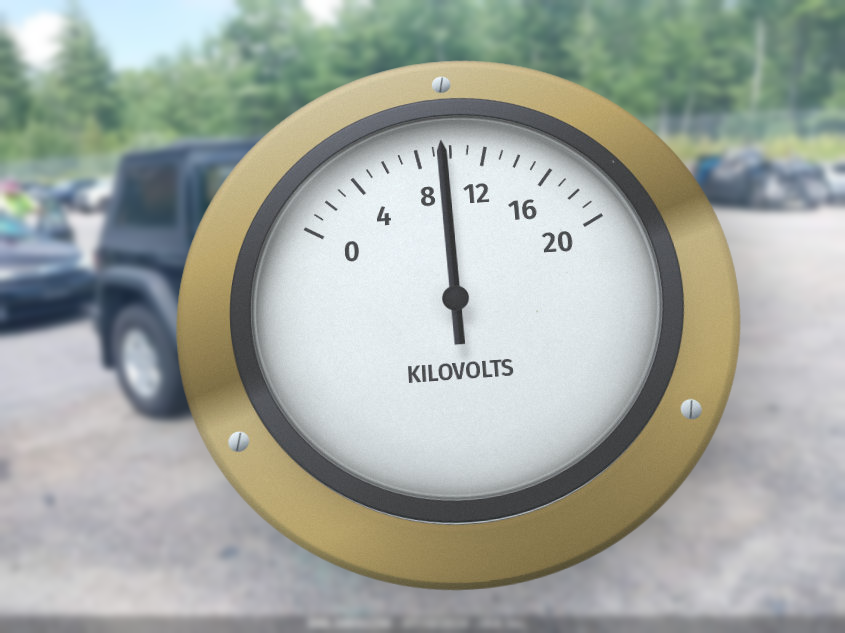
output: 9.5 (kV)
